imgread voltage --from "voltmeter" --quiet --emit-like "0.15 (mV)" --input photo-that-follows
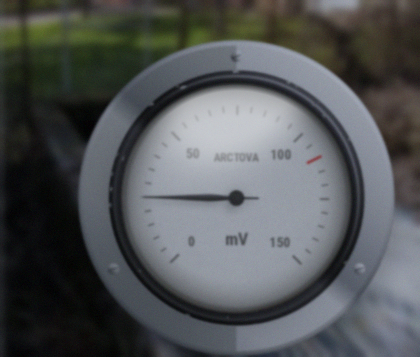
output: 25 (mV)
